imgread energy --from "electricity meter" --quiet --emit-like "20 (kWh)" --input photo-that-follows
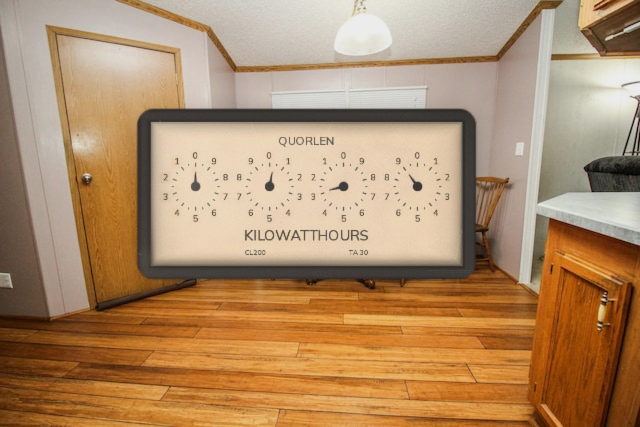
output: 29 (kWh)
